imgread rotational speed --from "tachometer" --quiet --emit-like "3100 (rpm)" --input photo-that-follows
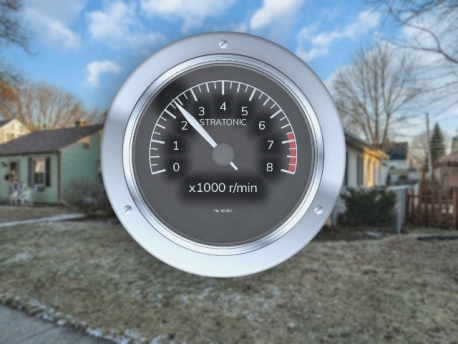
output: 2375 (rpm)
